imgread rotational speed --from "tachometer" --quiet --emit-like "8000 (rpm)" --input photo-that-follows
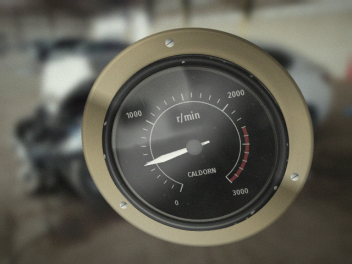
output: 500 (rpm)
